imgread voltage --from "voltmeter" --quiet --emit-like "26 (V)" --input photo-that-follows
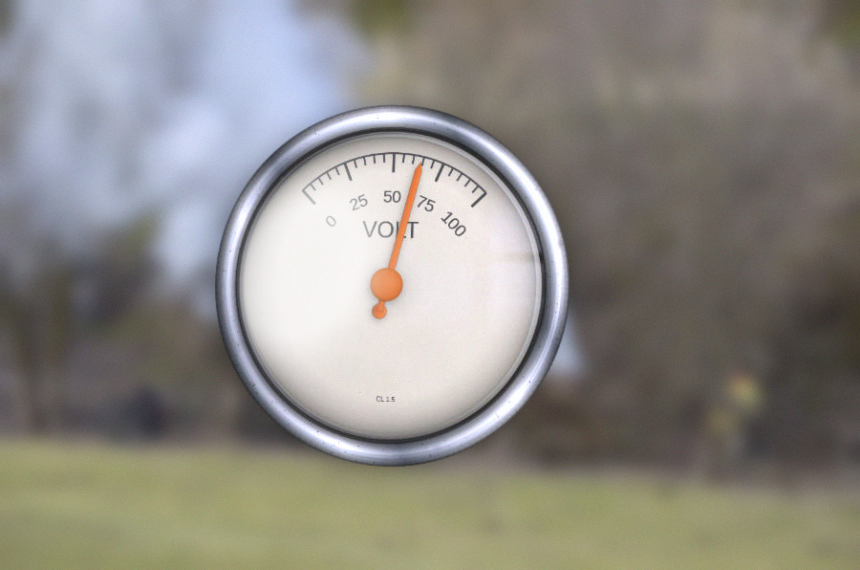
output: 65 (V)
